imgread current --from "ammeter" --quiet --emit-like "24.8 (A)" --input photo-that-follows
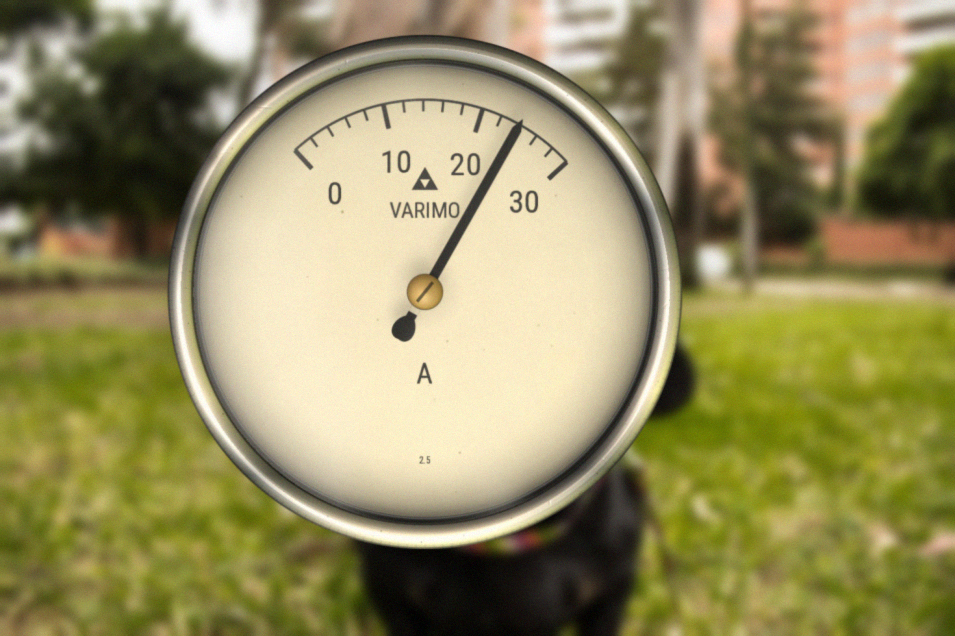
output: 24 (A)
